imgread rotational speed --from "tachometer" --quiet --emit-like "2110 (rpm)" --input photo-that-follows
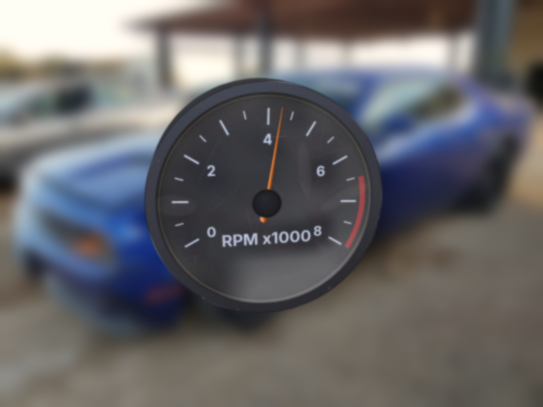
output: 4250 (rpm)
